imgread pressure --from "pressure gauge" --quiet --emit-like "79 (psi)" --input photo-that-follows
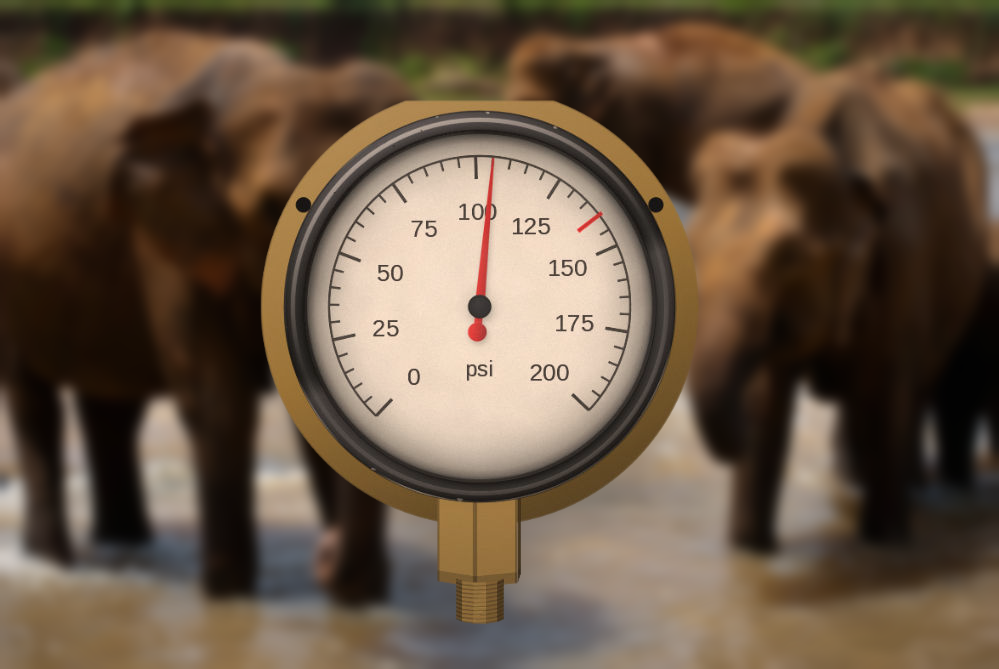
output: 105 (psi)
